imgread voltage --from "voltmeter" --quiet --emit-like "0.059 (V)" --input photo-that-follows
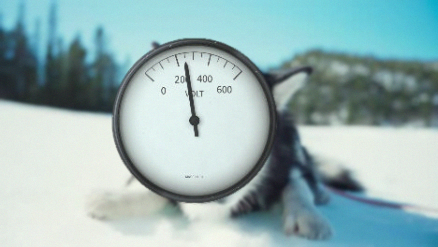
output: 250 (V)
